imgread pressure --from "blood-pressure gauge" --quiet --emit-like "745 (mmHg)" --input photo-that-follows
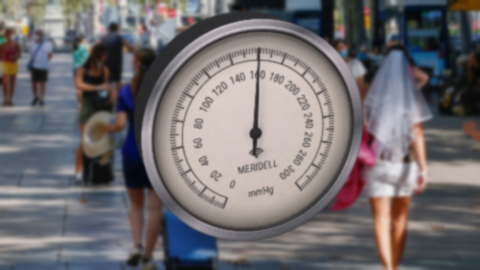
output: 160 (mmHg)
